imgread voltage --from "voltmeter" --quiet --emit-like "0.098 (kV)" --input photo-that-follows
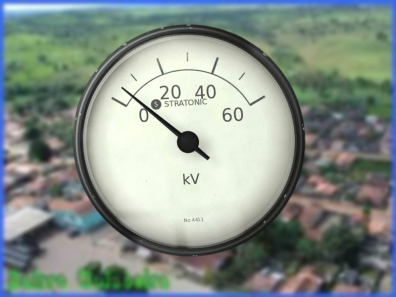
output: 5 (kV)
